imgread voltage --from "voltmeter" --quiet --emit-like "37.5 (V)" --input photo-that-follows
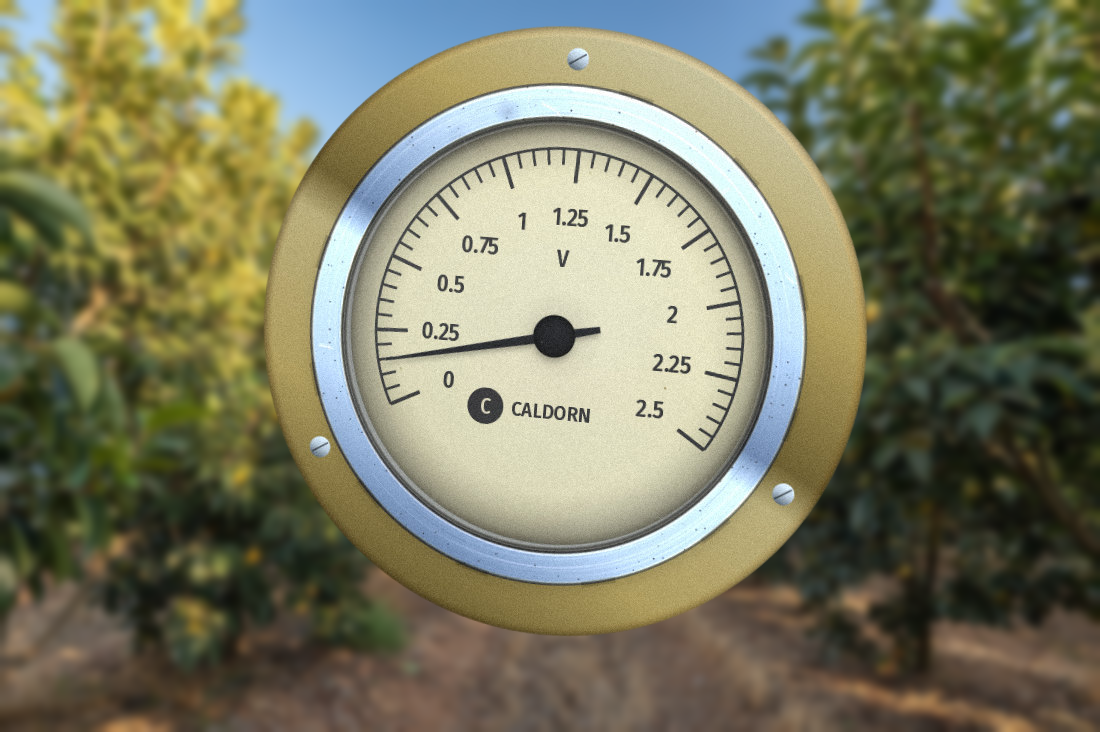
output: 0.15 (V)
